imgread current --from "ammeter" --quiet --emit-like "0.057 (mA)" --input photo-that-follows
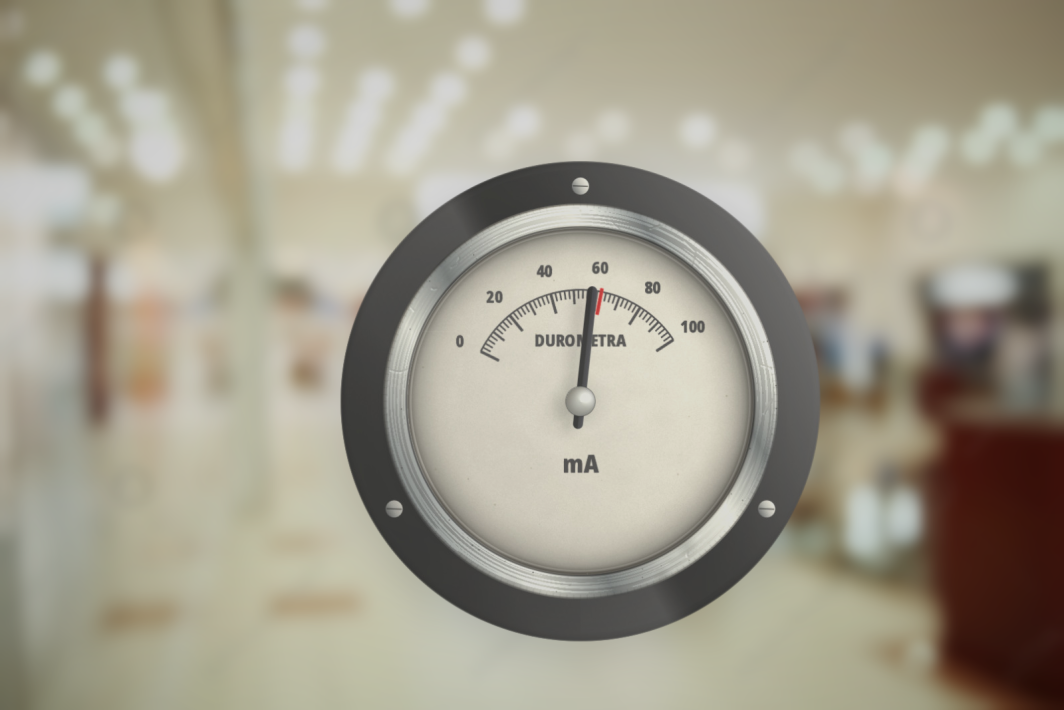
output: 58 (mA)
